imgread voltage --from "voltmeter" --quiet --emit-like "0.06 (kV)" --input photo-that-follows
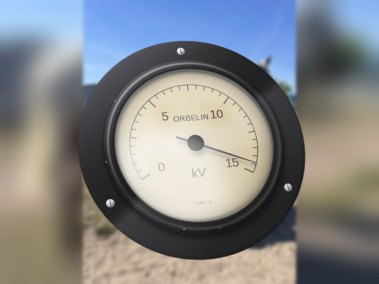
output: 14.5 (kV)
